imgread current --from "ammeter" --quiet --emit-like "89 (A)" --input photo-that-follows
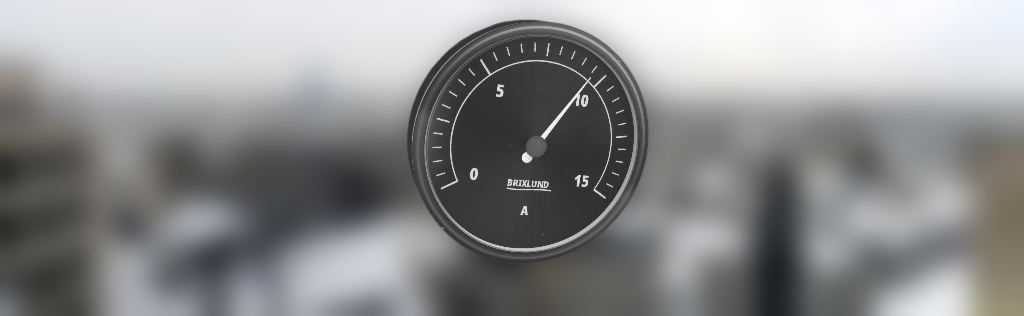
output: 9.5 (A)
